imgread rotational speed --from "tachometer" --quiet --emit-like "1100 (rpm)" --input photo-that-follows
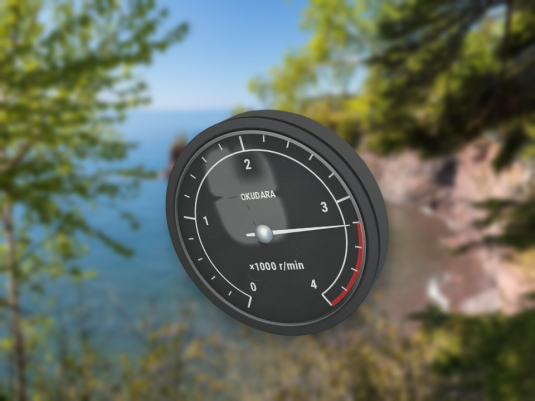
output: 3200 (rpm)
